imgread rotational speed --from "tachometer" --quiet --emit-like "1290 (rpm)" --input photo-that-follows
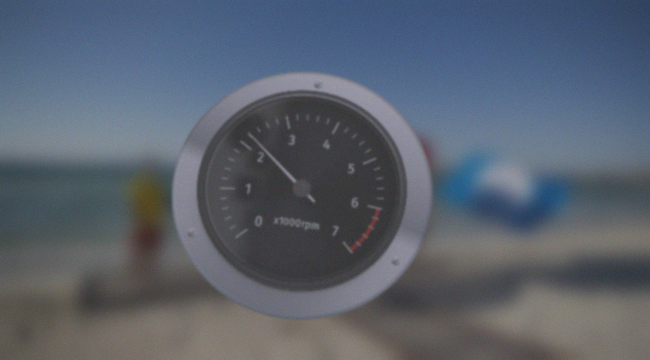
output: 2200 (rpm)
